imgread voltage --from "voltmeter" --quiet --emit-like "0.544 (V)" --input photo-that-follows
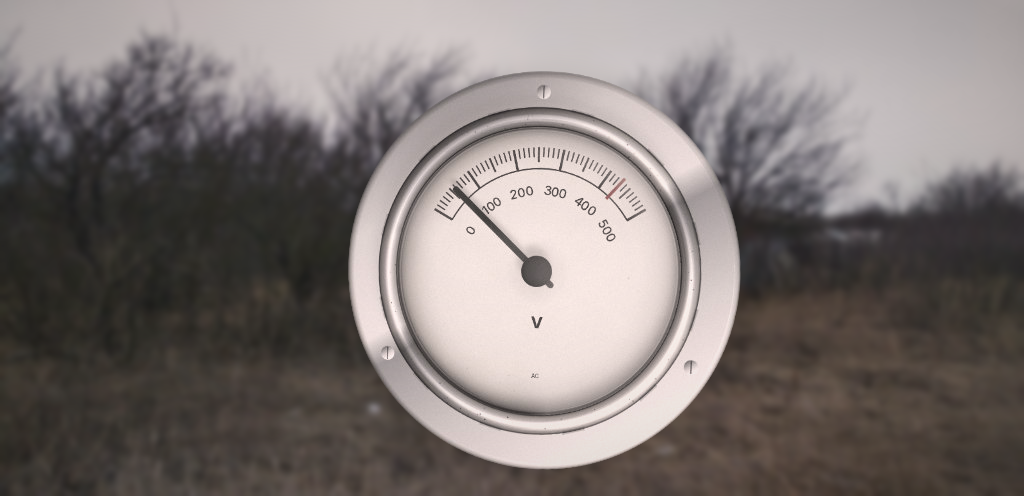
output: 60 (V)
